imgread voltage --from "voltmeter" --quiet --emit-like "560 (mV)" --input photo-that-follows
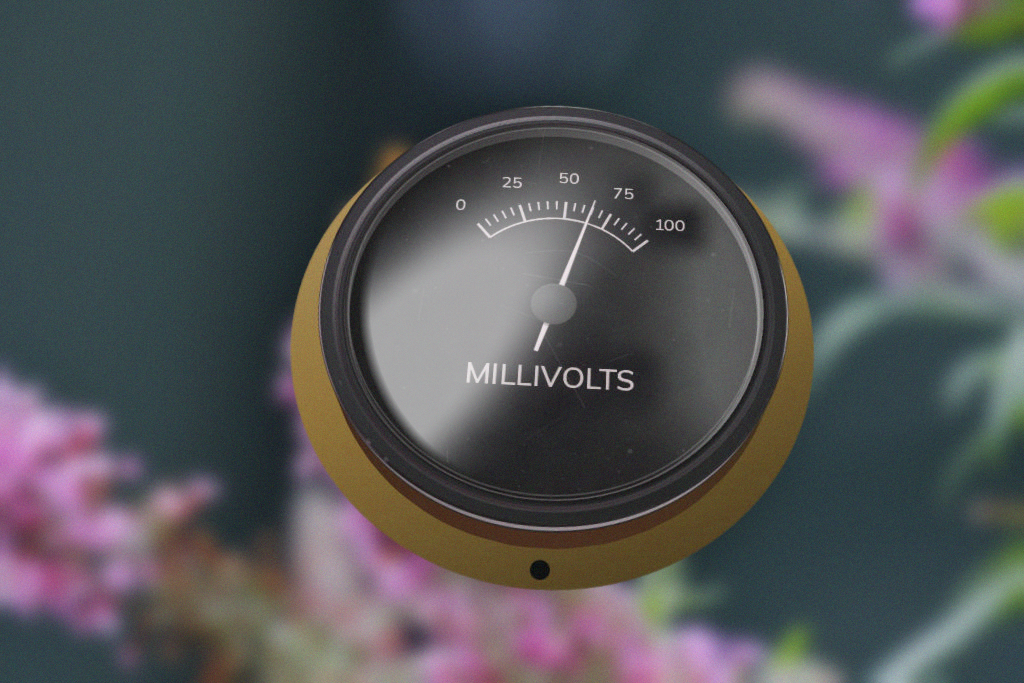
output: 65 (mV)
